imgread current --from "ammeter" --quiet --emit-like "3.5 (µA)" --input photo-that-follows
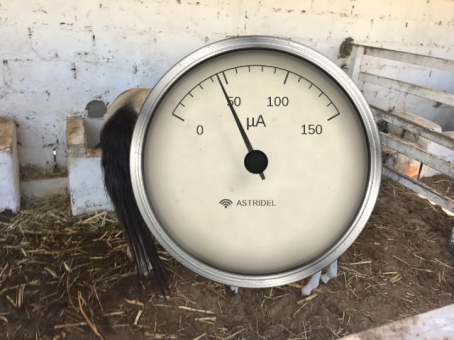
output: 45 (µA)
